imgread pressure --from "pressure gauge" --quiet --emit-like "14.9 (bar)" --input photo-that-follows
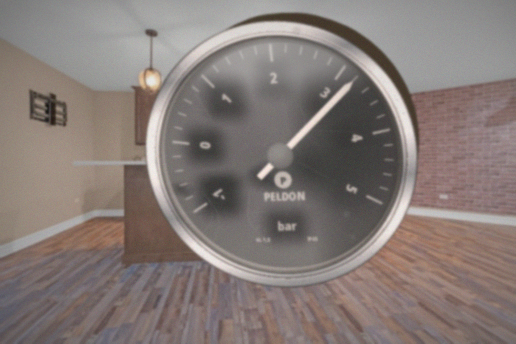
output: 3.2 (bar)
